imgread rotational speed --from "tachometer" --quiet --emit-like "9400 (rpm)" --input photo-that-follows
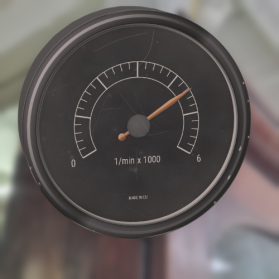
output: 4400 (rpm)
